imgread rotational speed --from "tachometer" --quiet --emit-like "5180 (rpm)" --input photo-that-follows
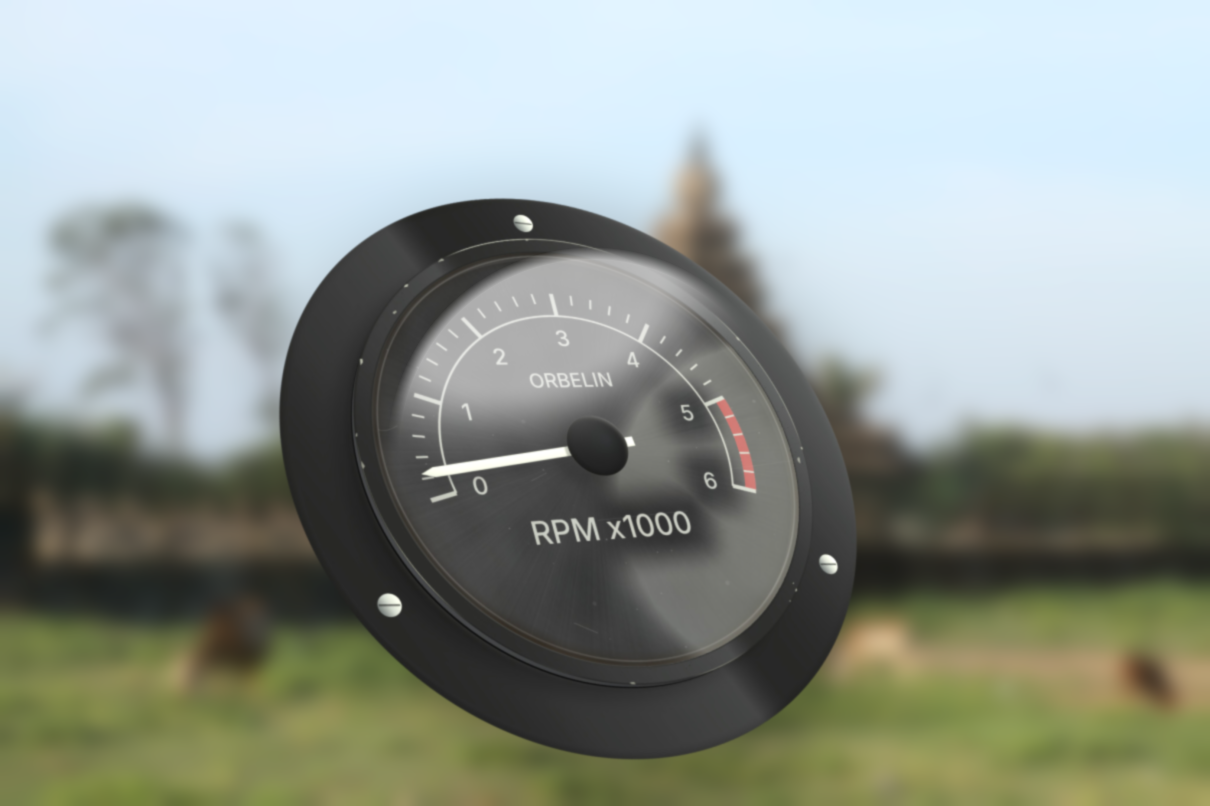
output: 200 (rpm)
